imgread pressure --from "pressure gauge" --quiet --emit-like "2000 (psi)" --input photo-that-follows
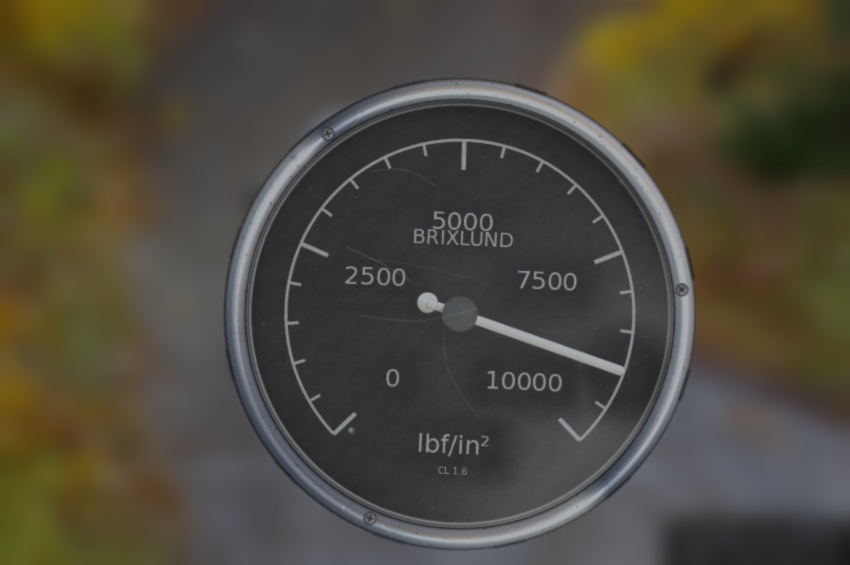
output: 9000 (psi)
